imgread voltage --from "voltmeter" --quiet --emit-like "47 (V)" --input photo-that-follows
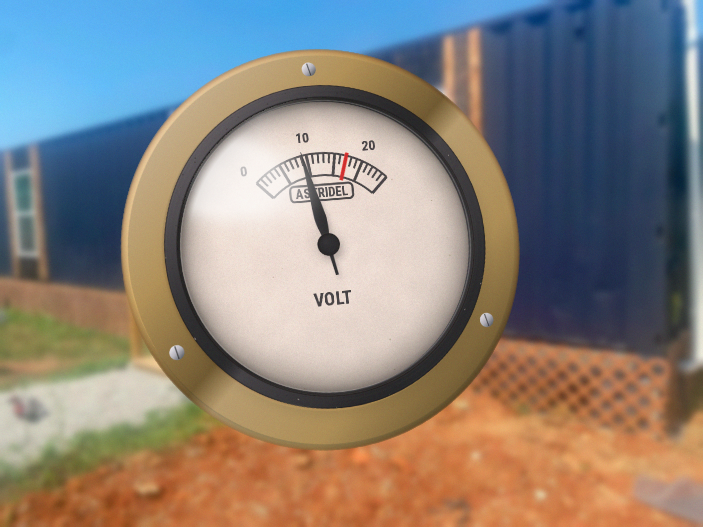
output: 9 (V)
